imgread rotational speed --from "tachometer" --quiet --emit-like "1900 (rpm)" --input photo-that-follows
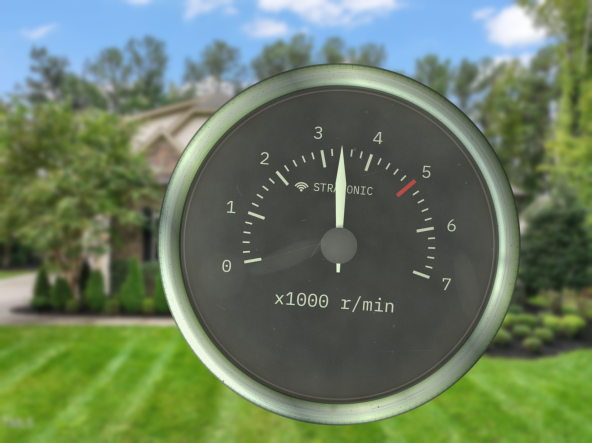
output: 3400 (rpm)
